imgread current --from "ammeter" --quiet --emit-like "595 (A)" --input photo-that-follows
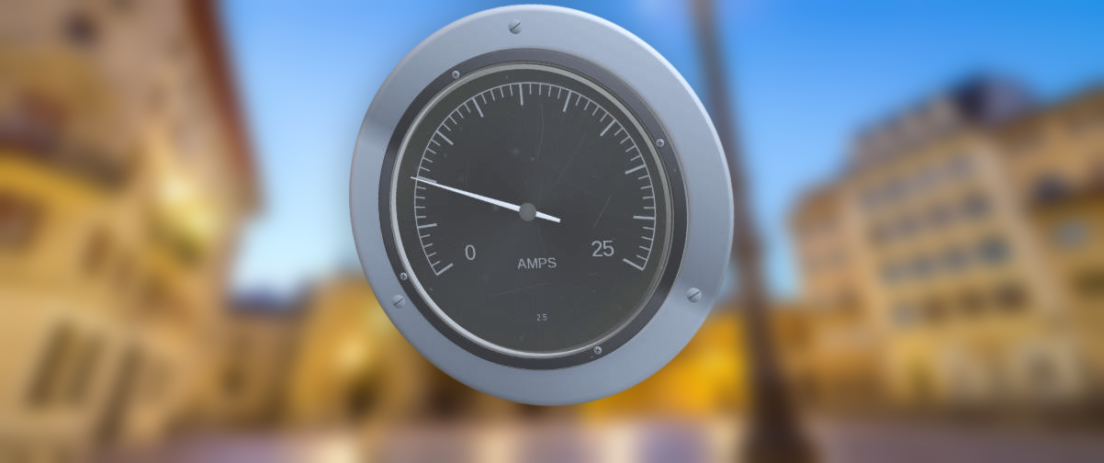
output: 5 (A)
